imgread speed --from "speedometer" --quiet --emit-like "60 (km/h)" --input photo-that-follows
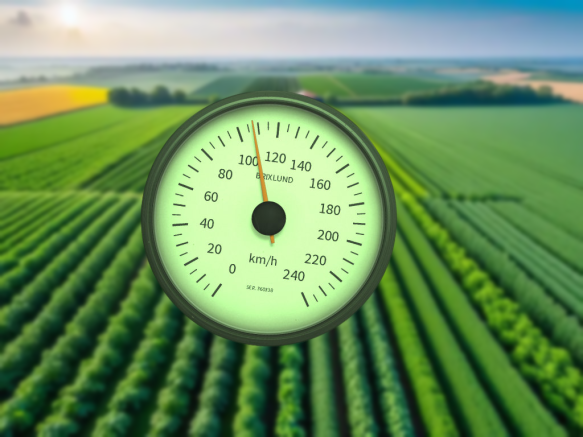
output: 107.5 (km/h)
